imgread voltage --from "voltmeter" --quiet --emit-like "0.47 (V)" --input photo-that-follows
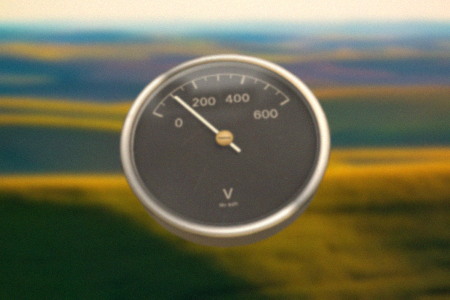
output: 100 (V)
